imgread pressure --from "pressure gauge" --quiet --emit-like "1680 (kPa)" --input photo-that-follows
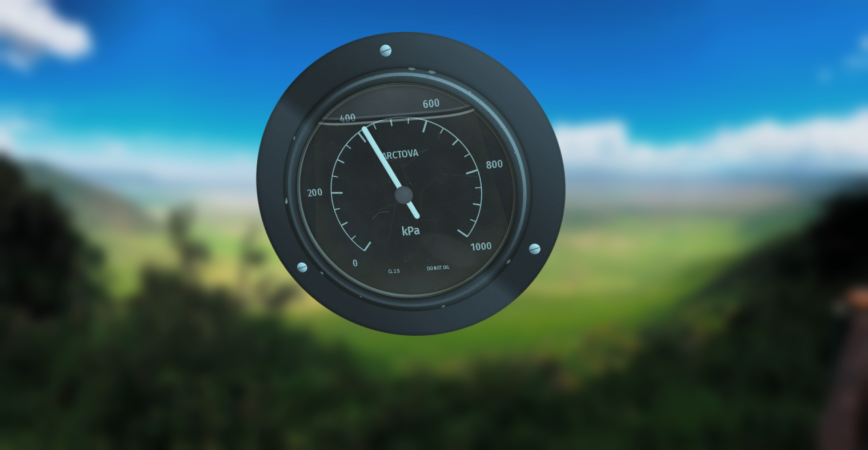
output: 425 (kPa)
